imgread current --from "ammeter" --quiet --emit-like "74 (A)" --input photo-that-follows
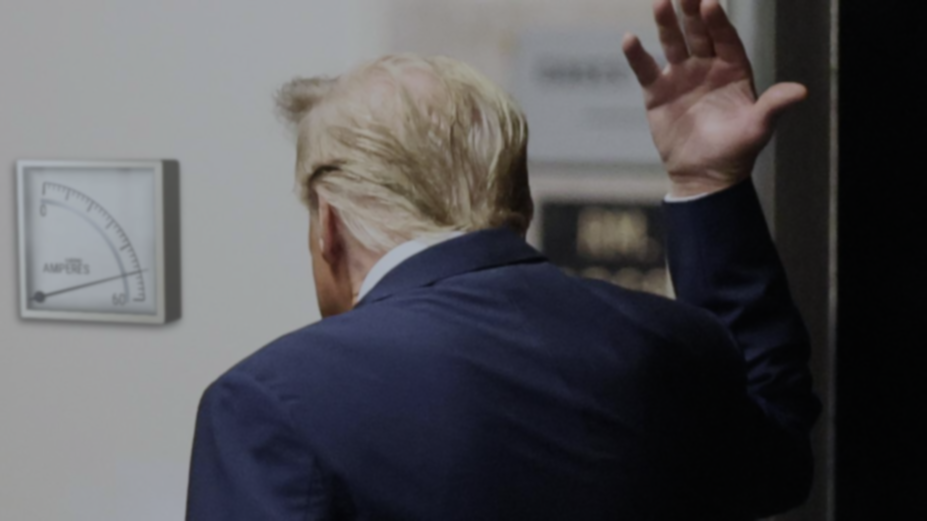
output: 50 (A)
